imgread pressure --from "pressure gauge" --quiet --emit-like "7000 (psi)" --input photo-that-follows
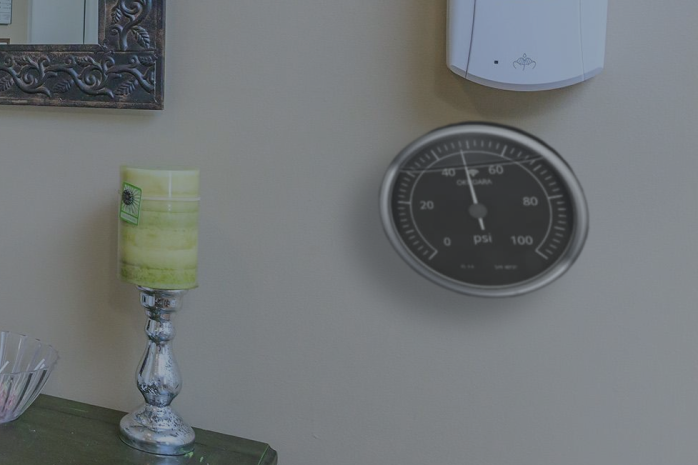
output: 48 (psi)
